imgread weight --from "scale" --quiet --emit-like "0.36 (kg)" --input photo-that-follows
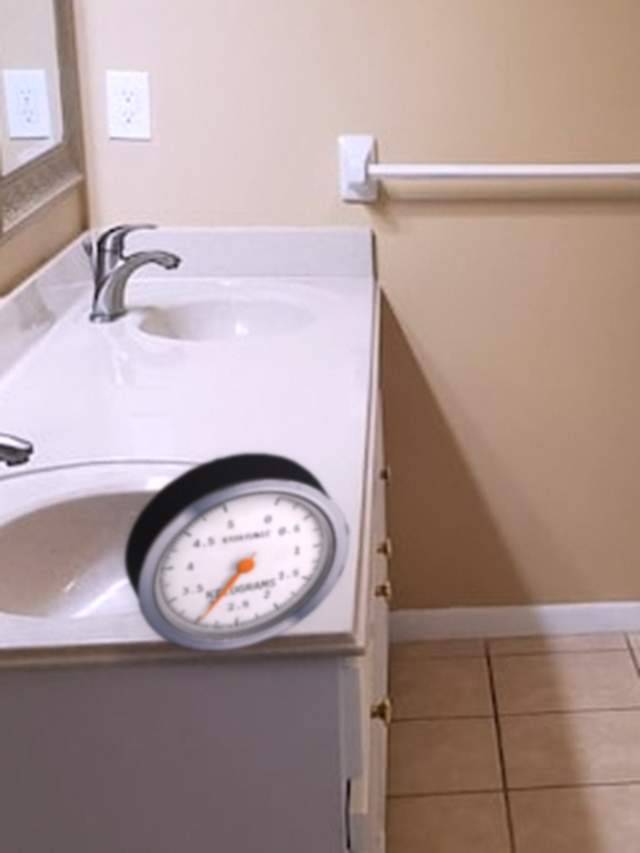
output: 3 (kg)
